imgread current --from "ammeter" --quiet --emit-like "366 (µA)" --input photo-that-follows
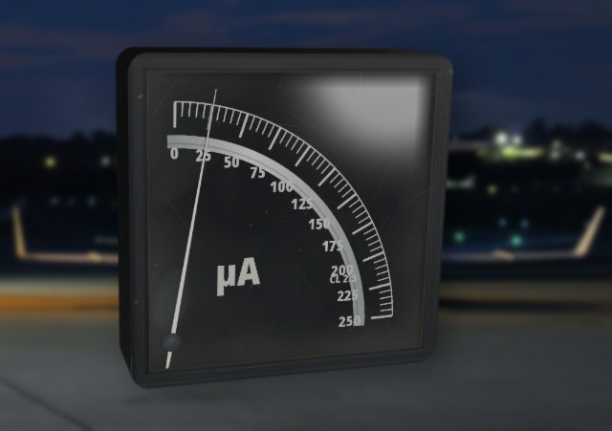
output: 25 (µA)
